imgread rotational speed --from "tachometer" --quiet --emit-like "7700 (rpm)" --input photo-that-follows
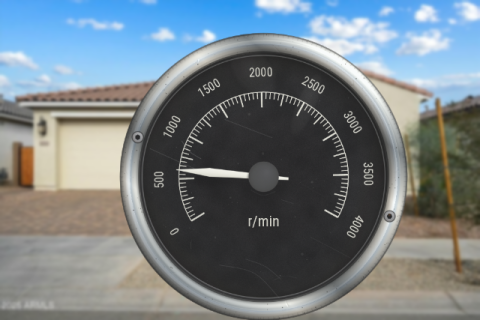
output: 600 (rpm)
